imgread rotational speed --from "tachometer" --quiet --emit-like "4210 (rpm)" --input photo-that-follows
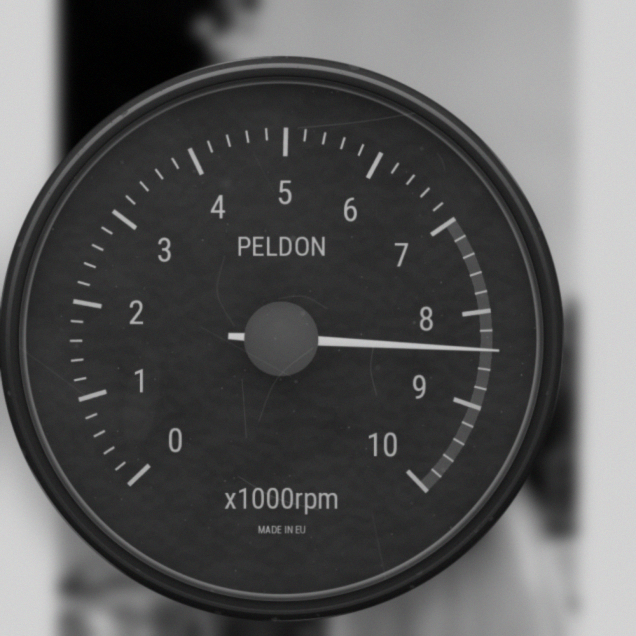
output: 8400 (rpm)
